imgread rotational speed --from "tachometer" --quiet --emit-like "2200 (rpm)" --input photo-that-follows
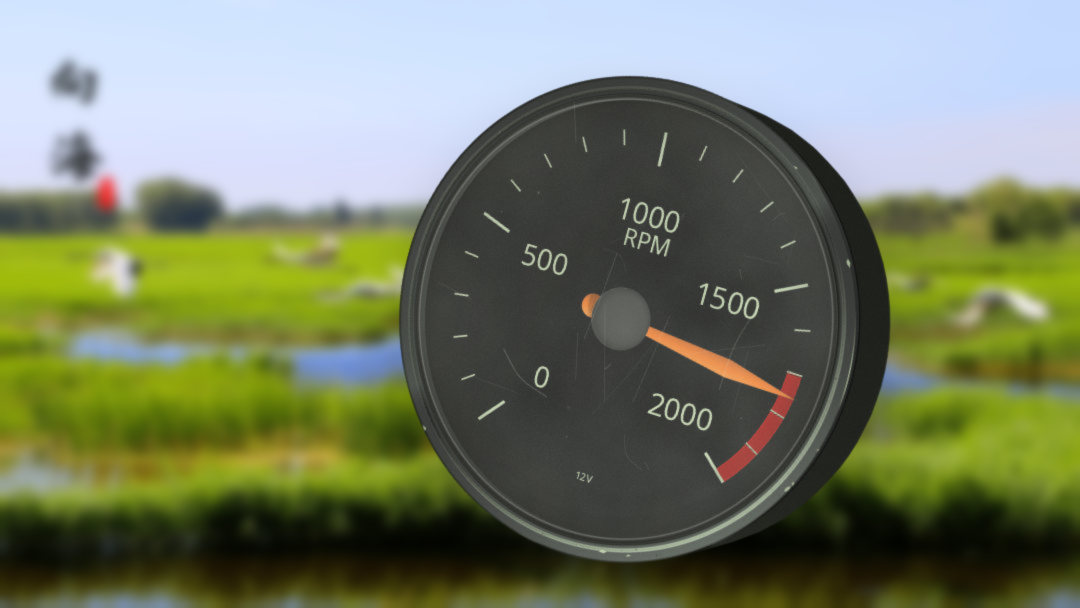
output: 1750 (rpm)
